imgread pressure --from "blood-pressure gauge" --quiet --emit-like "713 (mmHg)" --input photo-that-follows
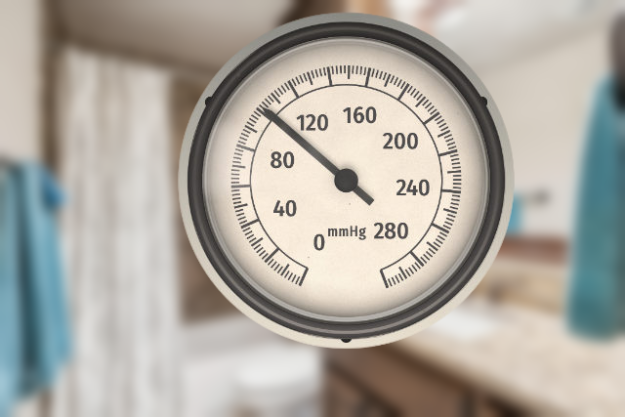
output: 102 (mmHg)
